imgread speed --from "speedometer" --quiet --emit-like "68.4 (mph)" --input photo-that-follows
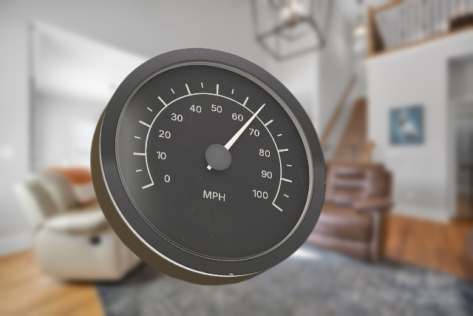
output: 65 (mph)
